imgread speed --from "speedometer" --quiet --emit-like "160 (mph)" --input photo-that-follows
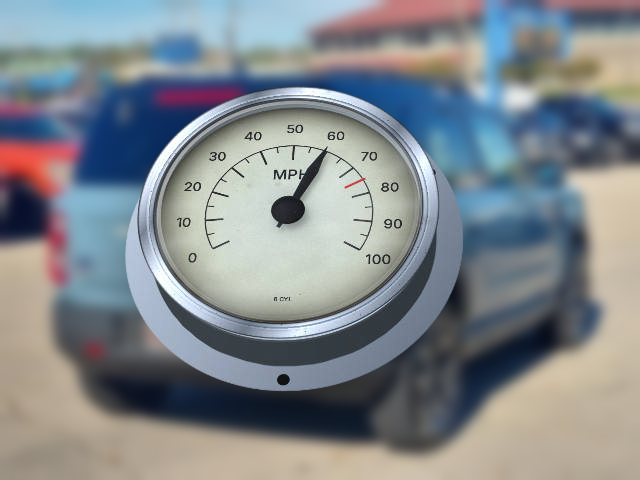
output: 60 (mph)
